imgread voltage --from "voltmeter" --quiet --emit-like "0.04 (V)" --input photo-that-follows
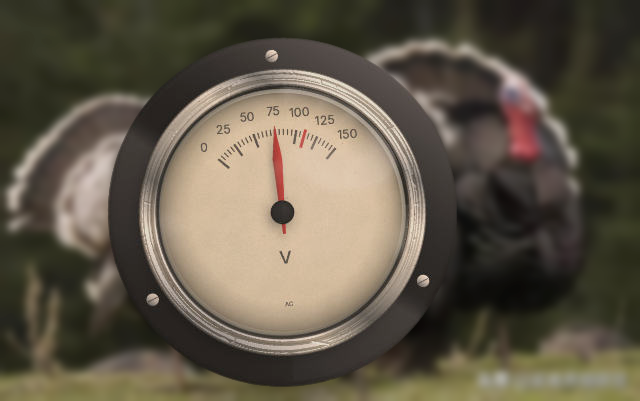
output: 75 (V)
